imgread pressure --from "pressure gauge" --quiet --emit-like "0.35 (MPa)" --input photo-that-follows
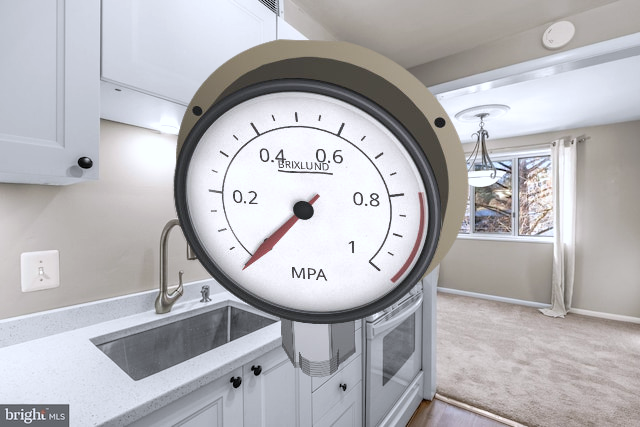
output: 0 (MPa)
